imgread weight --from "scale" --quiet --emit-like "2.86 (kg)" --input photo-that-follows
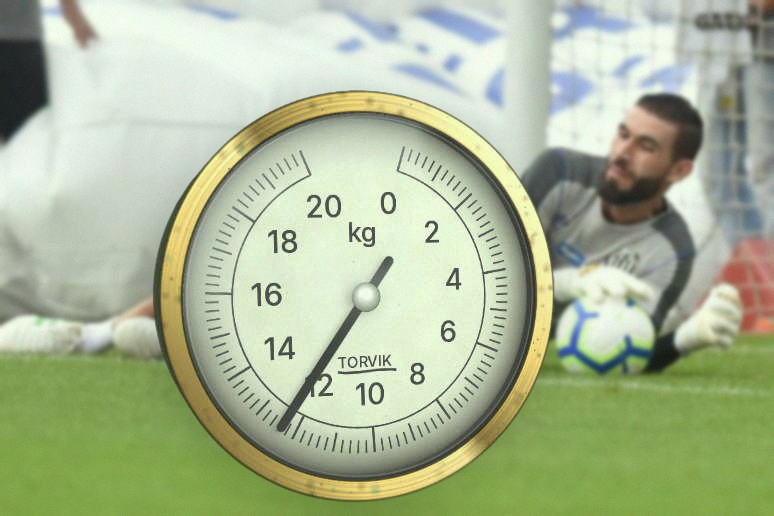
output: 12.4 (kg)
